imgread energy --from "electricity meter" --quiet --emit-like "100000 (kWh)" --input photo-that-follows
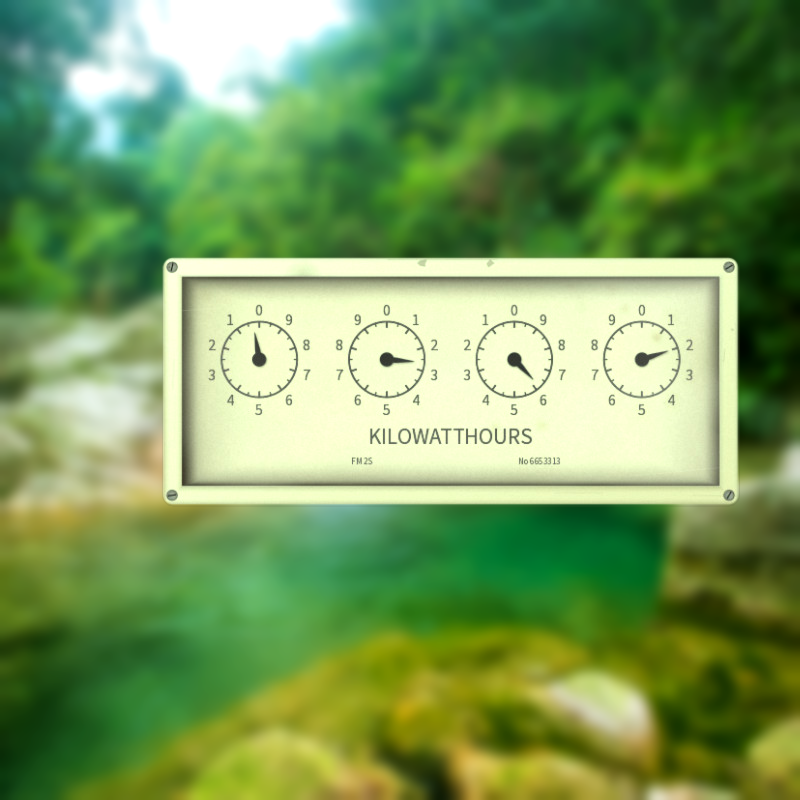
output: 262 (kWh)
